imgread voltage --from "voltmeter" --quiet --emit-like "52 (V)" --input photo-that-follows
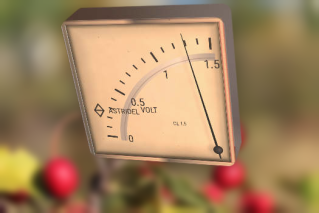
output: 1.3 (V)
